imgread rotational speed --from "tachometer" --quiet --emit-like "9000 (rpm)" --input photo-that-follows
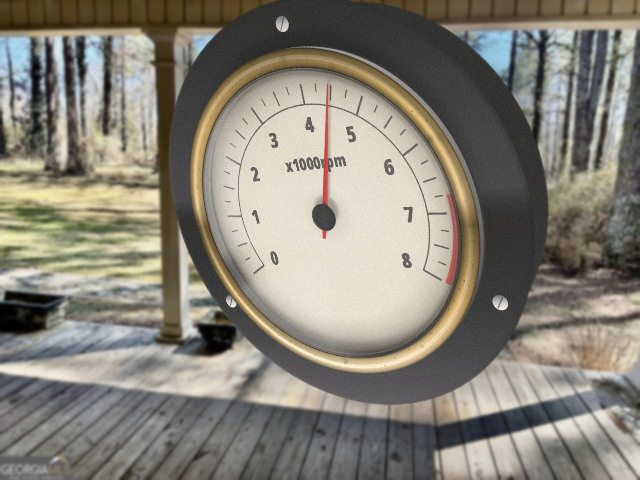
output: 4500 (rpm)
